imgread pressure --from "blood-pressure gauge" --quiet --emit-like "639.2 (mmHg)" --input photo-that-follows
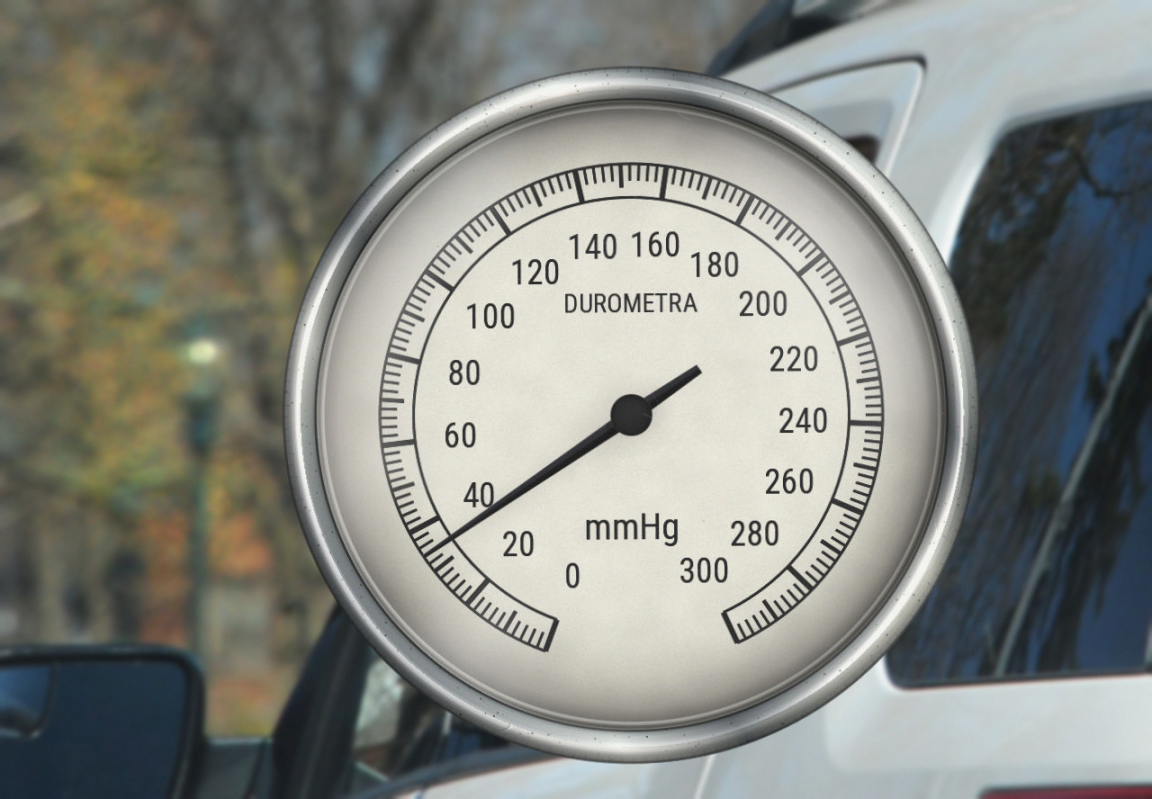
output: 34 (mmHg)
